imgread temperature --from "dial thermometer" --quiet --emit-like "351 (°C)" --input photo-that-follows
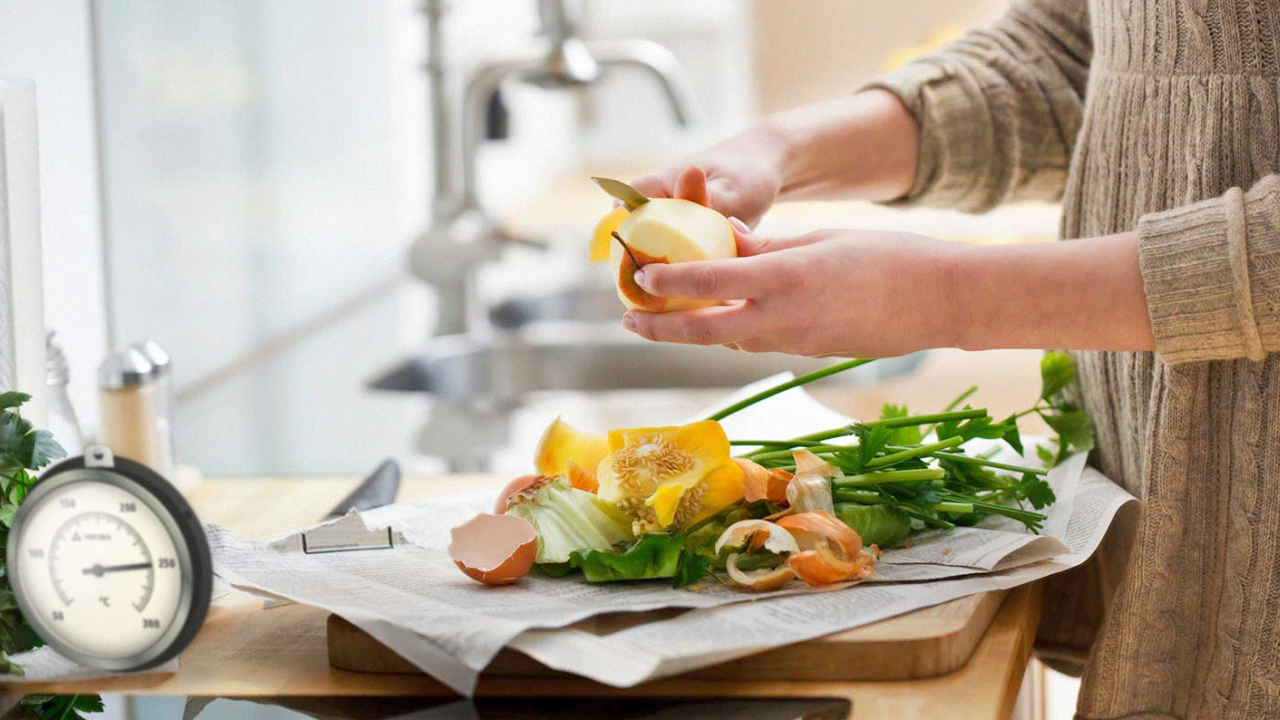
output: 250 (°C)
